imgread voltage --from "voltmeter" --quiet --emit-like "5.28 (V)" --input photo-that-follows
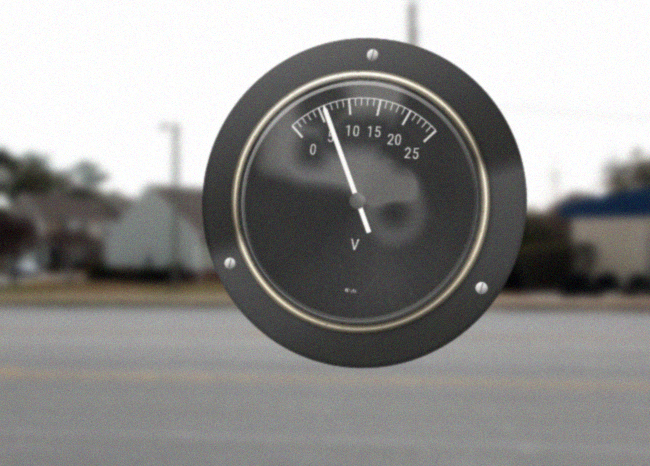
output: 6 (V)
